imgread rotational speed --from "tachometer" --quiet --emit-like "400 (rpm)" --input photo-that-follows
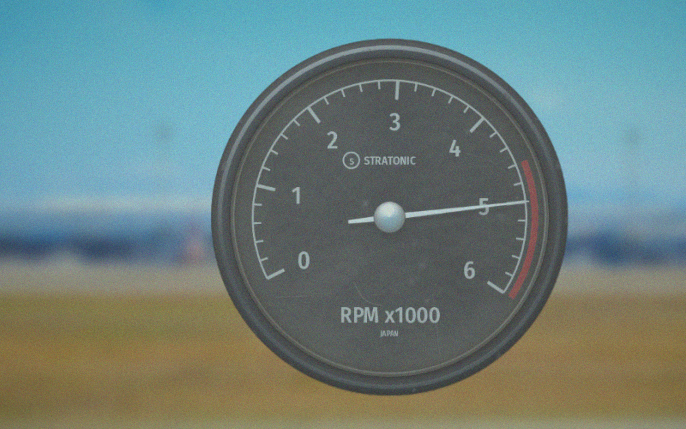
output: 5000 (rpm)
